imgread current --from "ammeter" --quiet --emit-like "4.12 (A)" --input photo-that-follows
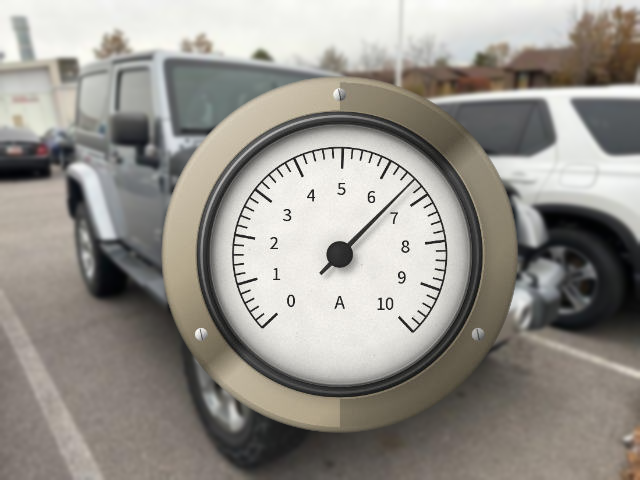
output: 6.6 (A)
